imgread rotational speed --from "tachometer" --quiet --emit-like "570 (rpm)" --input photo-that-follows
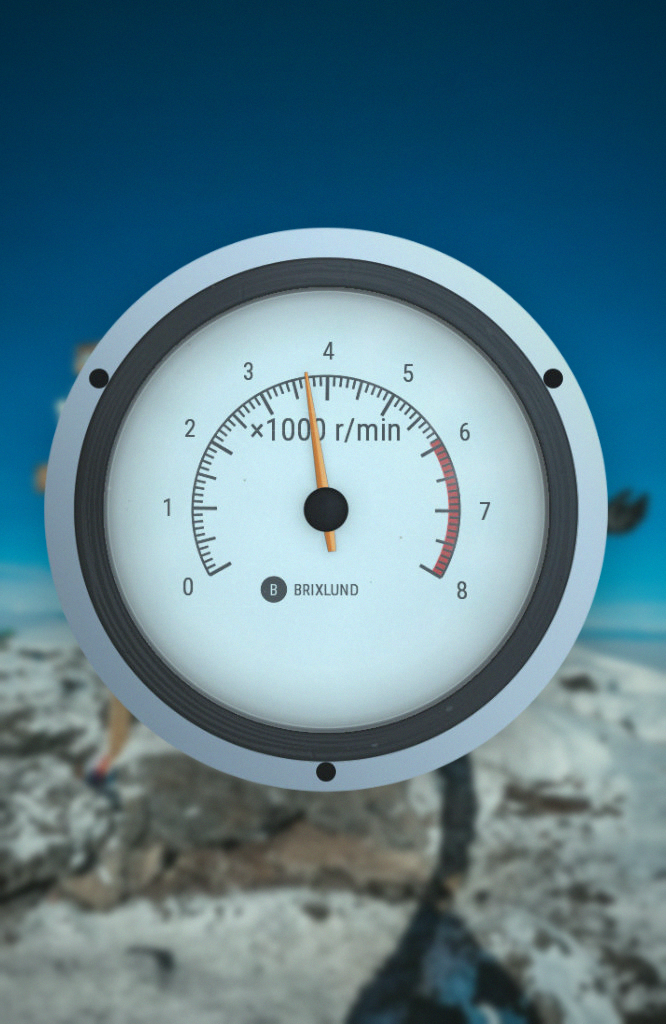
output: 3700 (rpm)
